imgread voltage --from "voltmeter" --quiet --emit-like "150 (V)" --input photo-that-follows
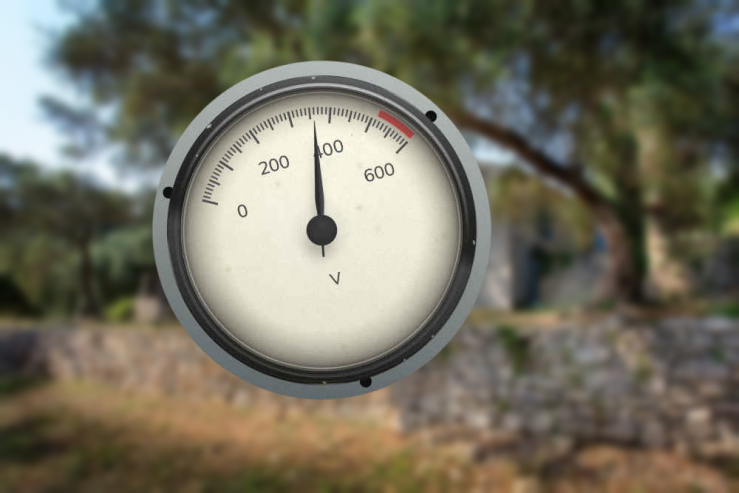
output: 360 (V)
